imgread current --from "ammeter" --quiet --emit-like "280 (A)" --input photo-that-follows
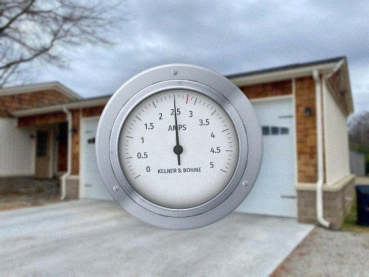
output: 2.5 (A)
